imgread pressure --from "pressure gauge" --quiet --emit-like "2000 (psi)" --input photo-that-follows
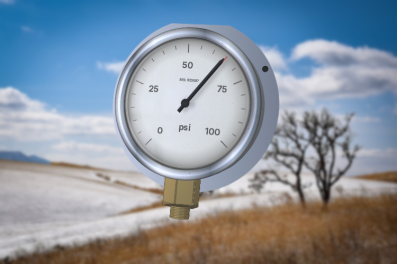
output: 65 (psi)
